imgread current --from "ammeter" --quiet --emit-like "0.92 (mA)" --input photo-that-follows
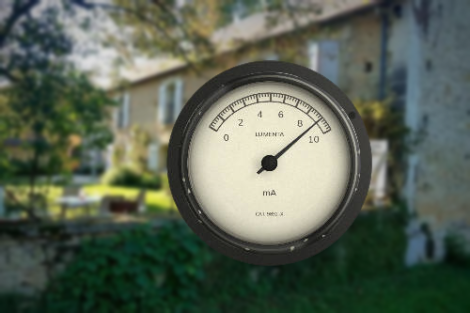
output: 9 (mA)
